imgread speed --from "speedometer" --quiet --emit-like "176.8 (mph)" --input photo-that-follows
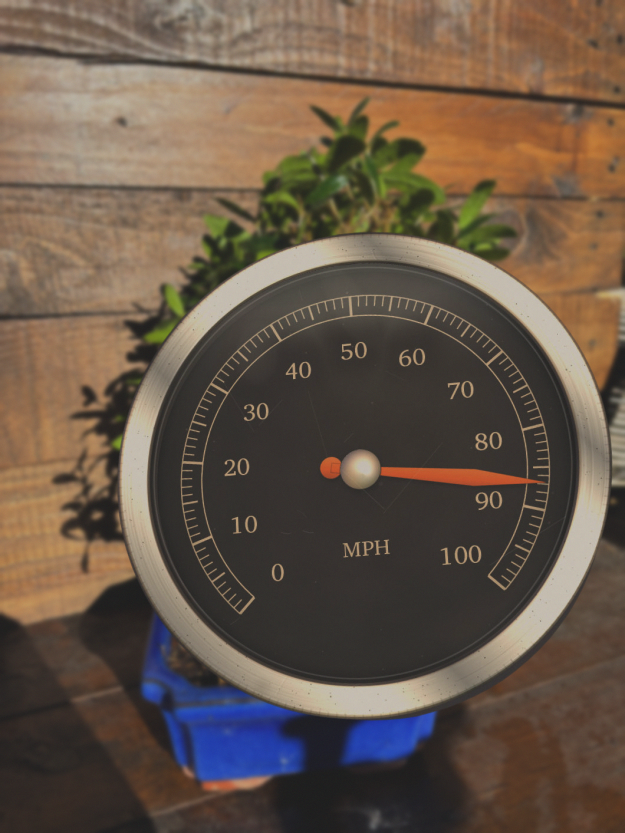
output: 87 (mph)
